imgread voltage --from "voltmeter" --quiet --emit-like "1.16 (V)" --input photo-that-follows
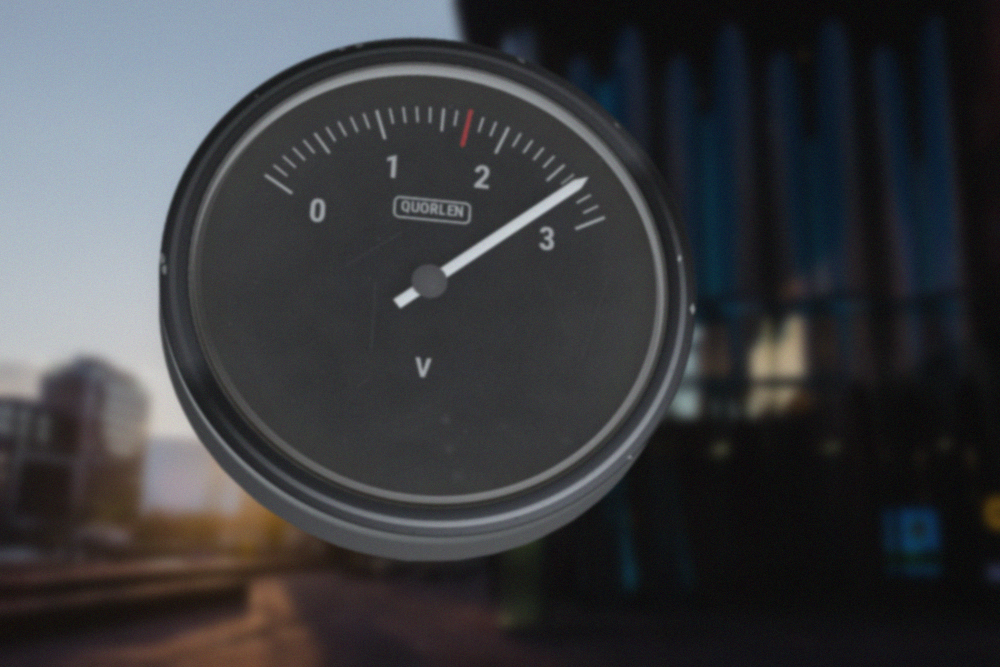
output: 2.7 (V)
